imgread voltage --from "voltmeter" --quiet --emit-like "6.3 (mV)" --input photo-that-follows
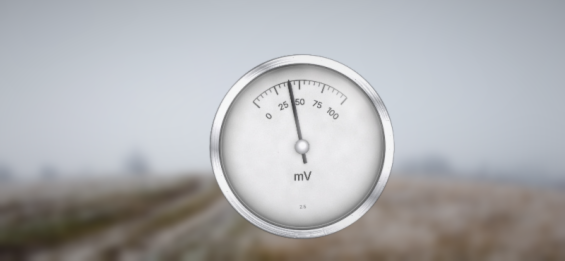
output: 40 (mV)
